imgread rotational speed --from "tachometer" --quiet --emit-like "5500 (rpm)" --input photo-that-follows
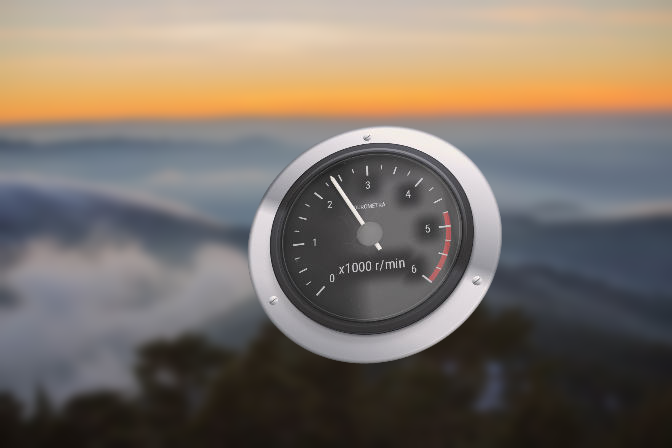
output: 2375 (rpm)
